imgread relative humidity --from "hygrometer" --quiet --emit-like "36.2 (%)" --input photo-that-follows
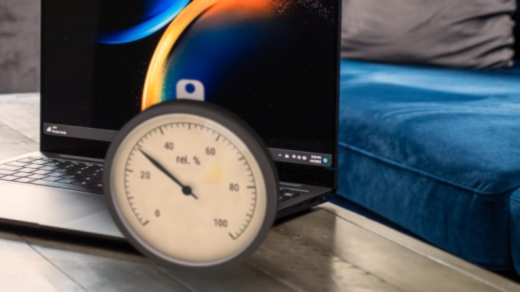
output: 30 (%)
